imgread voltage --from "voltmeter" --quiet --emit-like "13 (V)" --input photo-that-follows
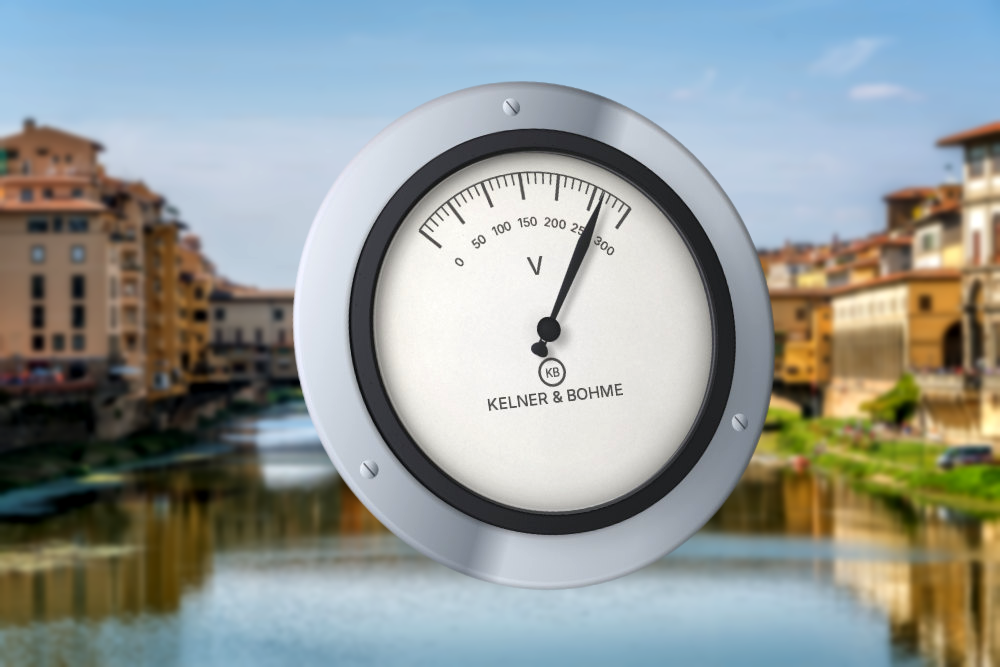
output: 260 (V)
